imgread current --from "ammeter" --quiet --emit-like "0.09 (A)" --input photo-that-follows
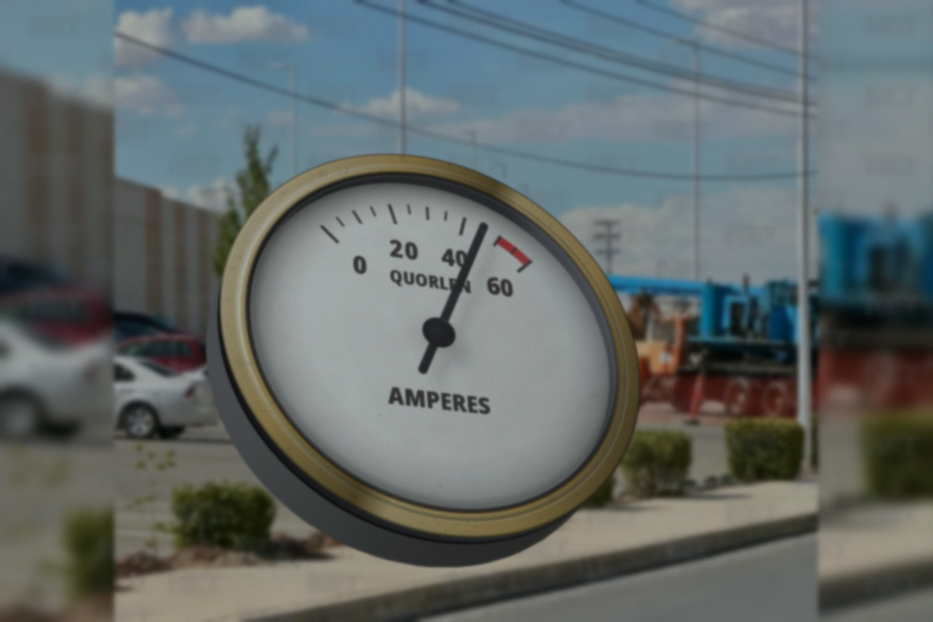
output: 45 (A)
